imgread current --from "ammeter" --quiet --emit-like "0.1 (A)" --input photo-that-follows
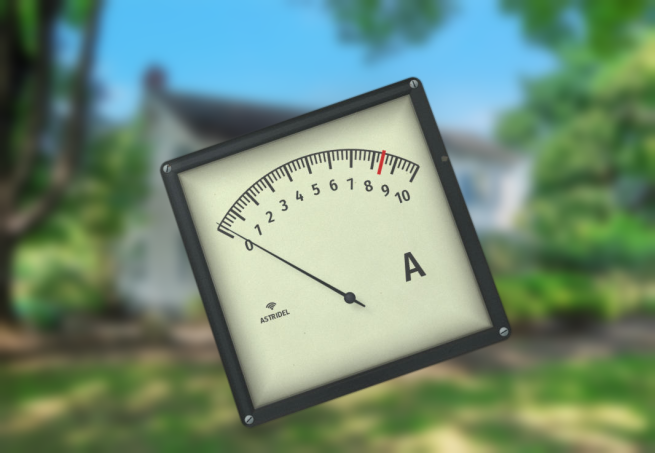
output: 0.2 (A)
